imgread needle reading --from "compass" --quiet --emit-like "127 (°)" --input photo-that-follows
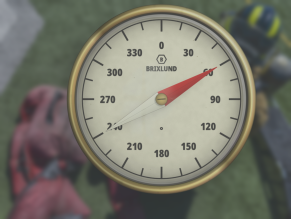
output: 60 (°)
